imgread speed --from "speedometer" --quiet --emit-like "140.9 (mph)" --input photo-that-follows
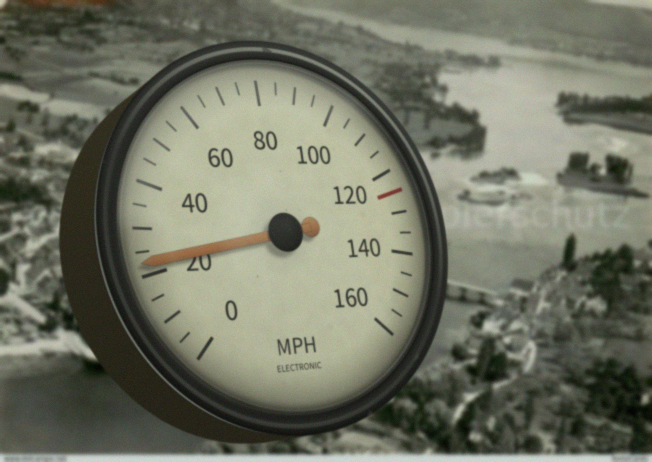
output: 22.5 (mph)
